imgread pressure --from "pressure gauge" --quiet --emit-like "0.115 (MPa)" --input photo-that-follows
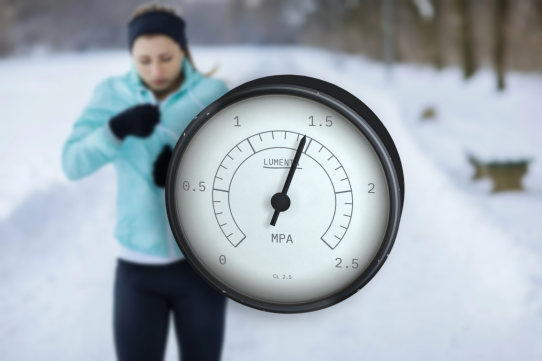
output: 1.45 (MPa)
